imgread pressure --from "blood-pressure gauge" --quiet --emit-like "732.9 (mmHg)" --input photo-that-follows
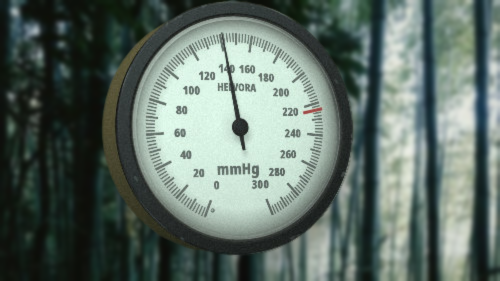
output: 140 (mmHg)
